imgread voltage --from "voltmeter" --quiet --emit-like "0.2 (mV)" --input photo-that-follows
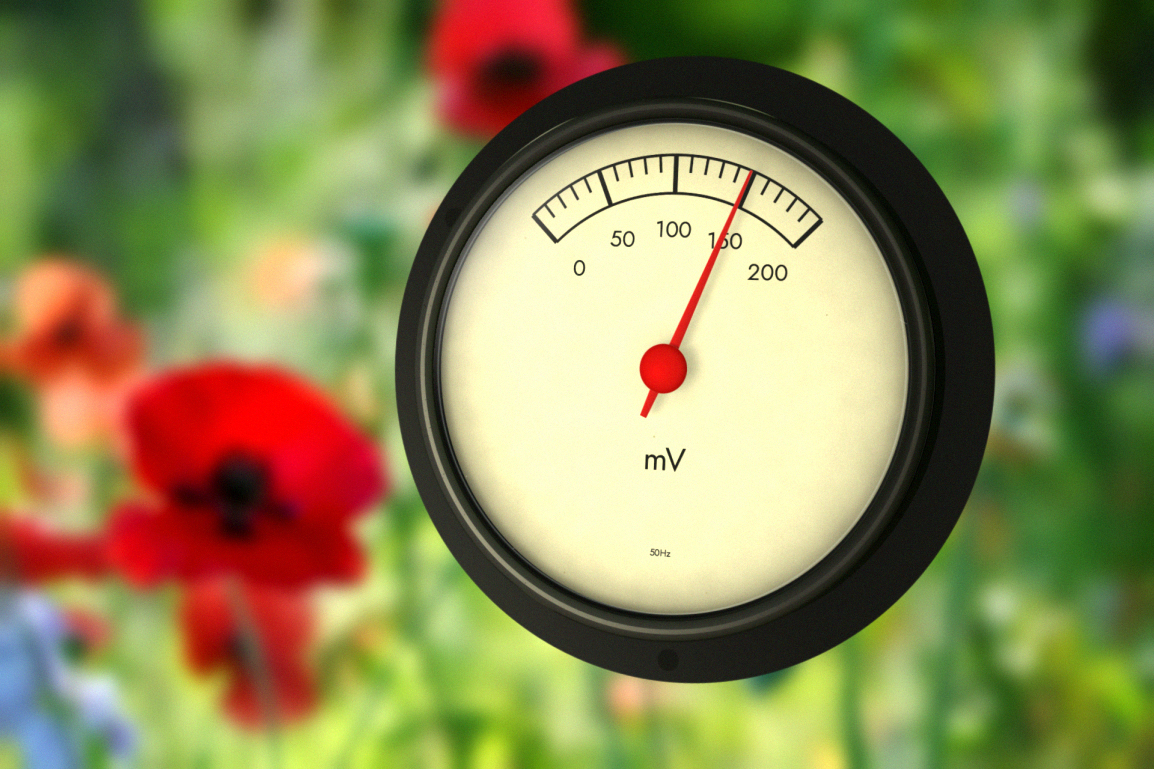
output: 150 (mV)
